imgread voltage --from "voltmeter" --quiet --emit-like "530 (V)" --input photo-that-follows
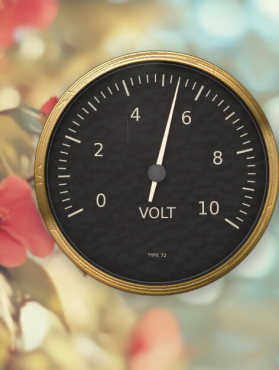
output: 5.4 (V)
